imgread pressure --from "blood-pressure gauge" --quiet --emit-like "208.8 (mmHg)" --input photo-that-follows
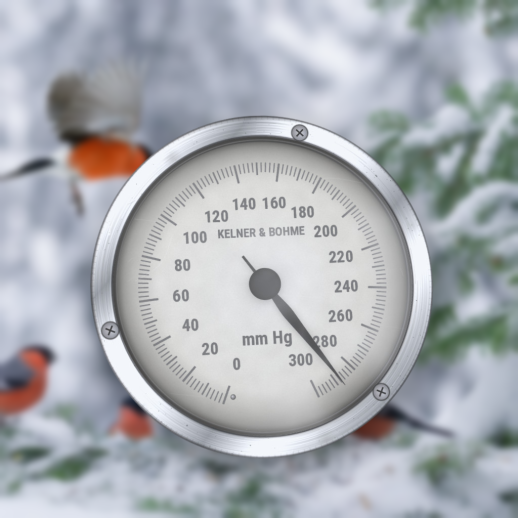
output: 288 (mmHg)
